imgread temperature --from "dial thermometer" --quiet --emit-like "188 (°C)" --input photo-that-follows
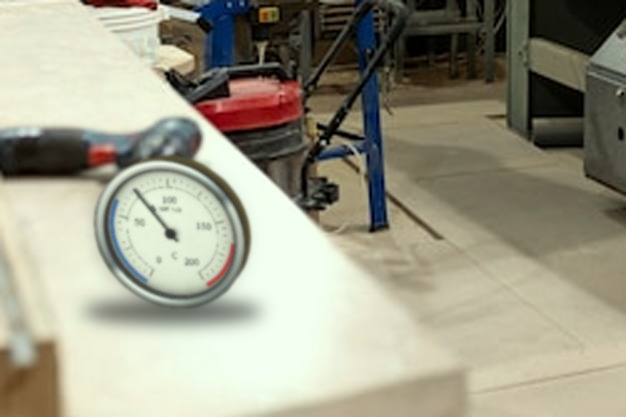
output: 75 (°C)
